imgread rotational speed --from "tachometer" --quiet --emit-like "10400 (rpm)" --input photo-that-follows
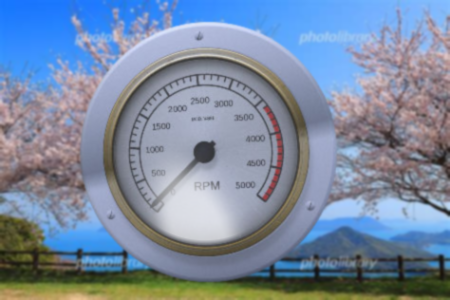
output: 100 (rpm)
